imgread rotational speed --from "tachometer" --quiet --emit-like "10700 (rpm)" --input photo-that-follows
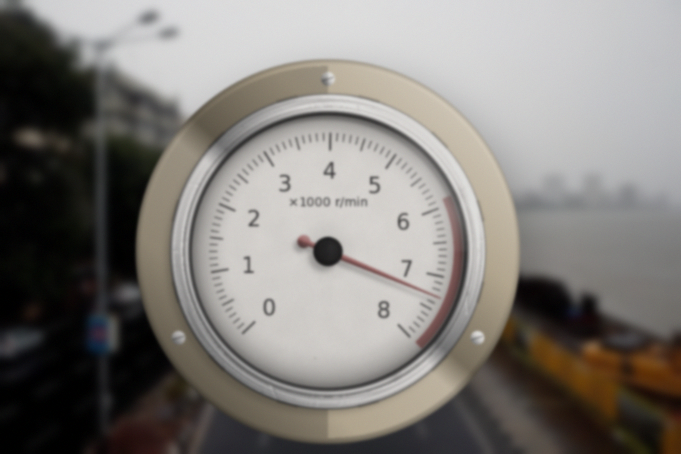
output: 7300 (rpm)
